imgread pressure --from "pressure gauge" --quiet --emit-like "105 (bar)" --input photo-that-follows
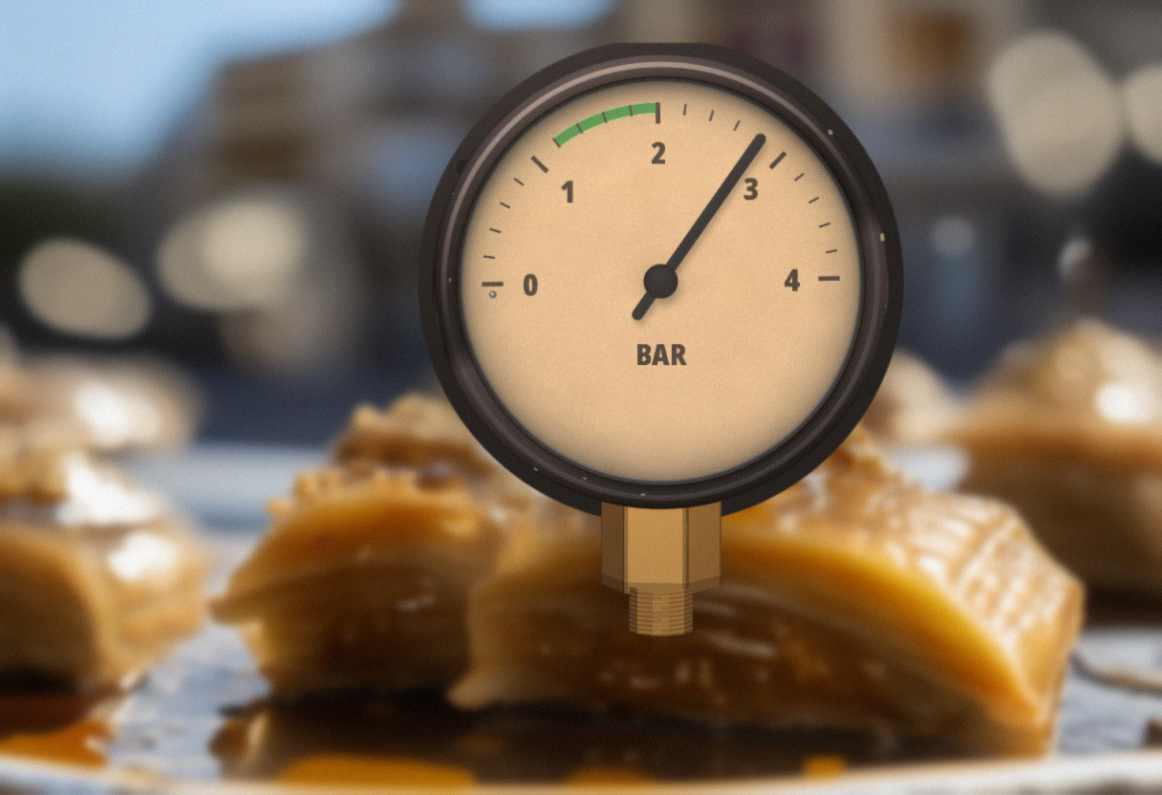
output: 2.8 (bar)
